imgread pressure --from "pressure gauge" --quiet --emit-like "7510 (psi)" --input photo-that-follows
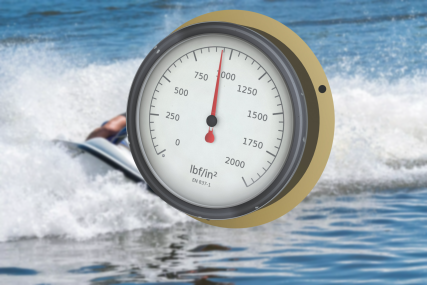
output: 950 (psi)
